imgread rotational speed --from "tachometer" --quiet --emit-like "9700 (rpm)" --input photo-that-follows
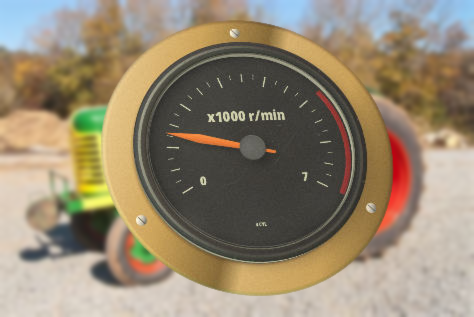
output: 1250 (rpm)
